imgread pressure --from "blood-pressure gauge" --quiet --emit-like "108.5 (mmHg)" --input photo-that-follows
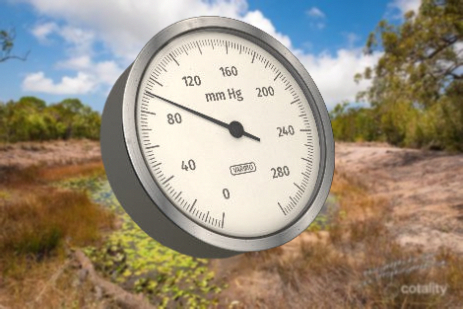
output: 90 (mmHg)
